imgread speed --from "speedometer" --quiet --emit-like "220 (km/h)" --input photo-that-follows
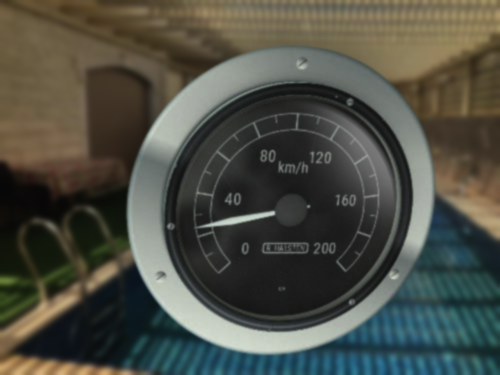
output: 25 (km/h)
